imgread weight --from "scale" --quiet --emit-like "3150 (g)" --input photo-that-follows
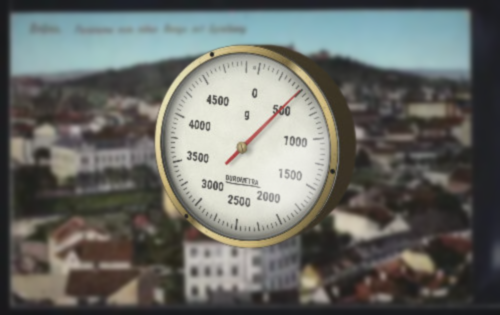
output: 500 (g)
